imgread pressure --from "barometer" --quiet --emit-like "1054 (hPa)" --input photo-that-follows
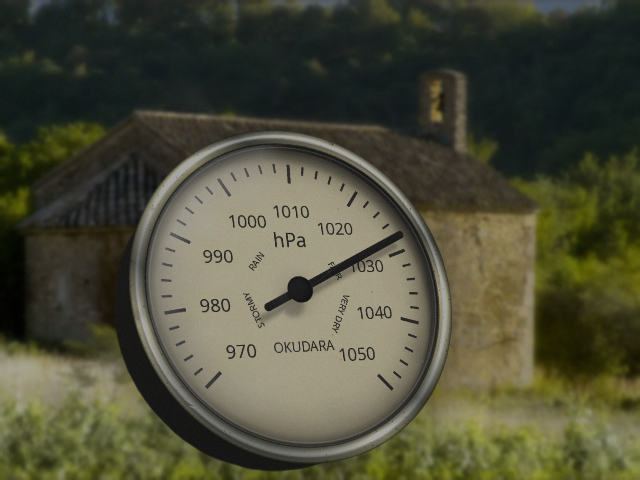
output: 1028 (hPa)
